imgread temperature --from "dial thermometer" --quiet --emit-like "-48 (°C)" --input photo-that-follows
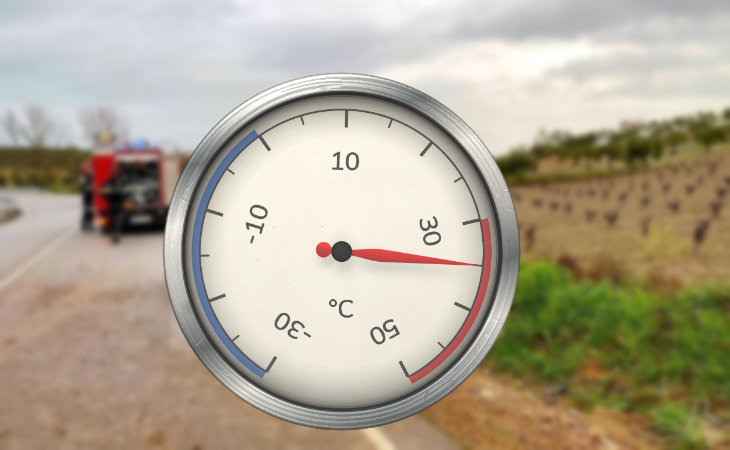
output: 35 (°C)
